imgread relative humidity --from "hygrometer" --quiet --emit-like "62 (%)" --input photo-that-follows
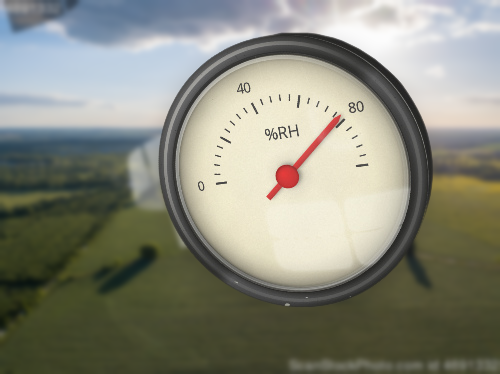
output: 78 (%)
